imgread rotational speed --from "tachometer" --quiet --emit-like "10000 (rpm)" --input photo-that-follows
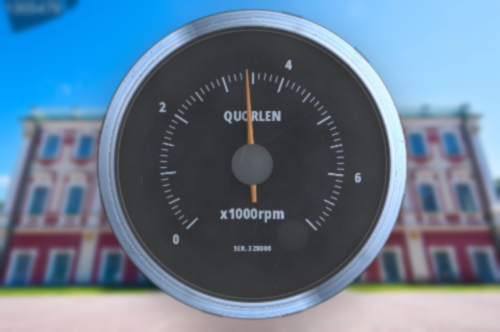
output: 3400 (rpm)
